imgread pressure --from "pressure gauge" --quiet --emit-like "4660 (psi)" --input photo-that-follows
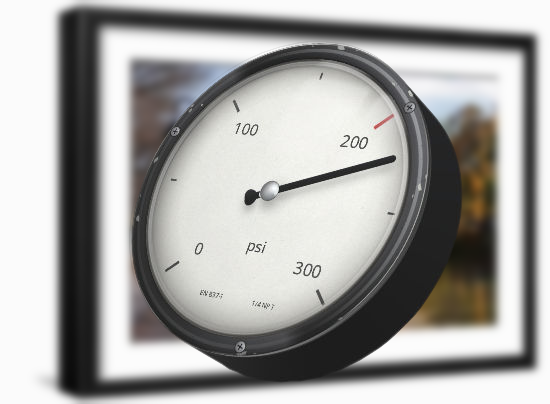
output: 225 (psi)
